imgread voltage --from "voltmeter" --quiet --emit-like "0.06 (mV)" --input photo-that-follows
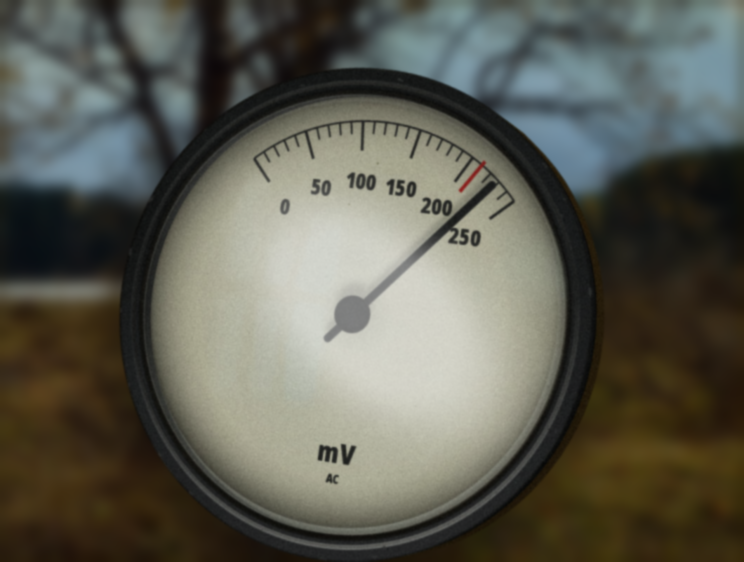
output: 230 (mV)
